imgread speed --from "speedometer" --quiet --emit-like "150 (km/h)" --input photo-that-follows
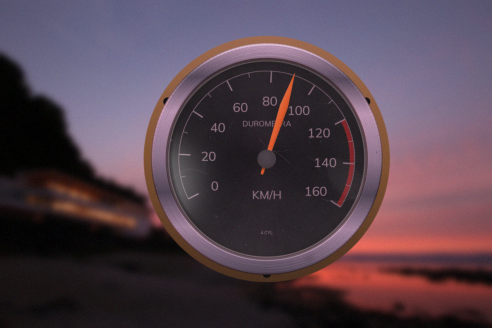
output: 90 (km/h)
